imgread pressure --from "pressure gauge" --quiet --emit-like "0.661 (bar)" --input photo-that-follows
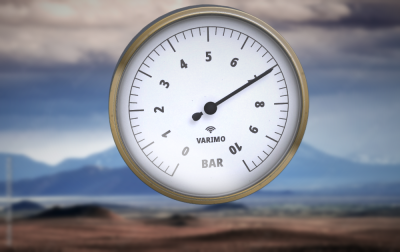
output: 7 (bar)
